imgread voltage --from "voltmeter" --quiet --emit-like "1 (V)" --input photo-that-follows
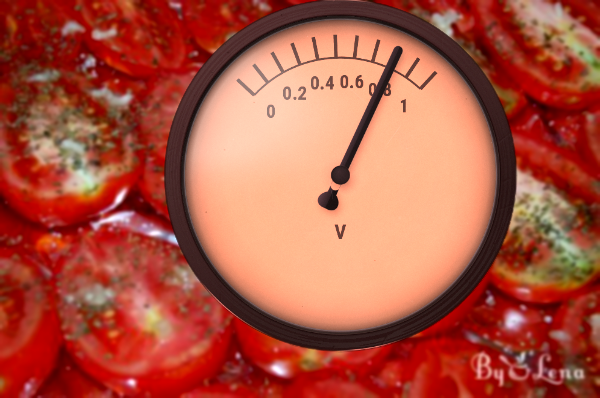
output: 0.8 (V)
